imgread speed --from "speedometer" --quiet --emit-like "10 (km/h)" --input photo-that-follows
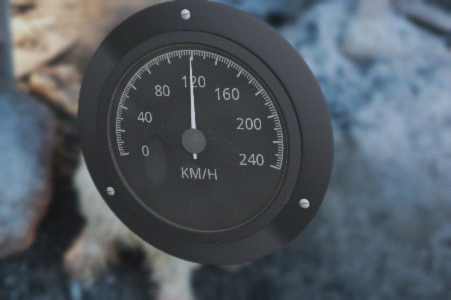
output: 120 (km/h)
